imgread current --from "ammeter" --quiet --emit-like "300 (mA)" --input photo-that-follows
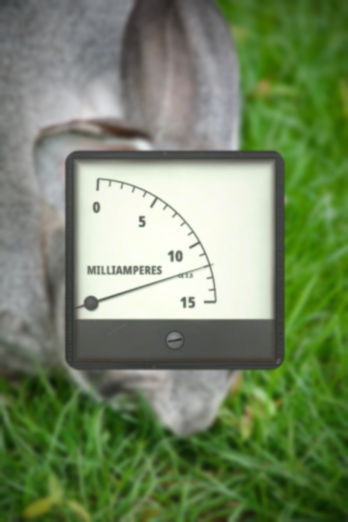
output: 12 (mA)
